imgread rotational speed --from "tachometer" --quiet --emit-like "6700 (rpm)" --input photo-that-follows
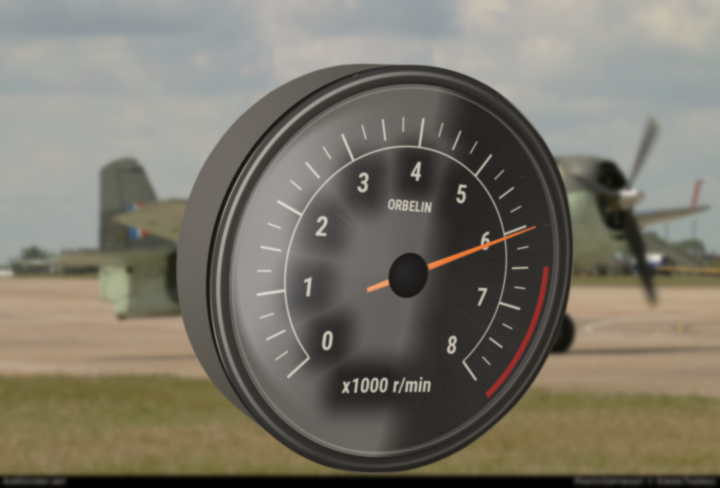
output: 6000 (rpm)
